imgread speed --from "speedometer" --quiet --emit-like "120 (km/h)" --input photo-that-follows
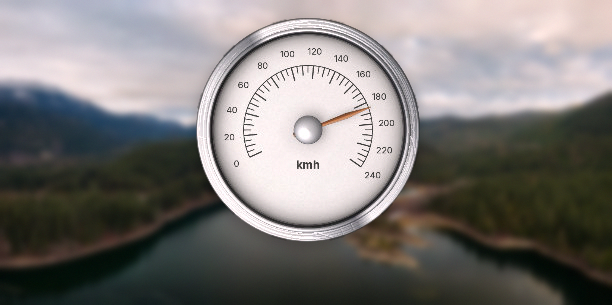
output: 185 (km/h)
